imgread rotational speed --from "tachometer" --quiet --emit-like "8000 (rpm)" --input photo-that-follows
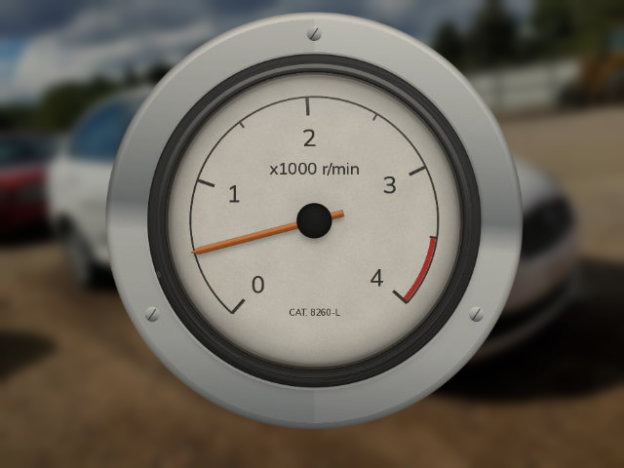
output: 500 (rpm)
